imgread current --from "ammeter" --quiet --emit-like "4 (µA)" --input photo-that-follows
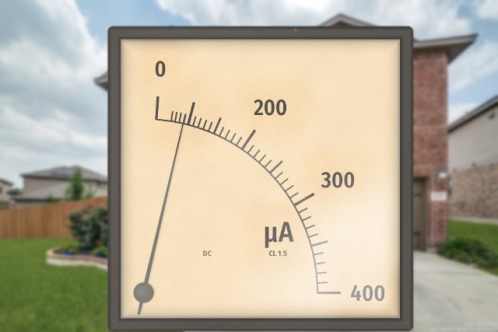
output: 90 (µA)
